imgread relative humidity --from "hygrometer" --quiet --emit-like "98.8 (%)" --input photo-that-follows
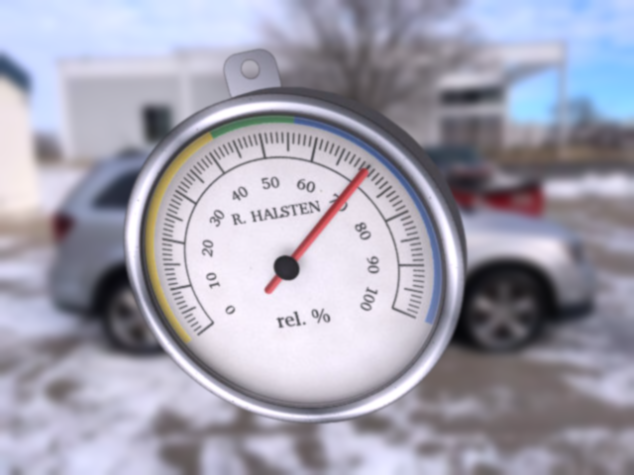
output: 70 (%)
